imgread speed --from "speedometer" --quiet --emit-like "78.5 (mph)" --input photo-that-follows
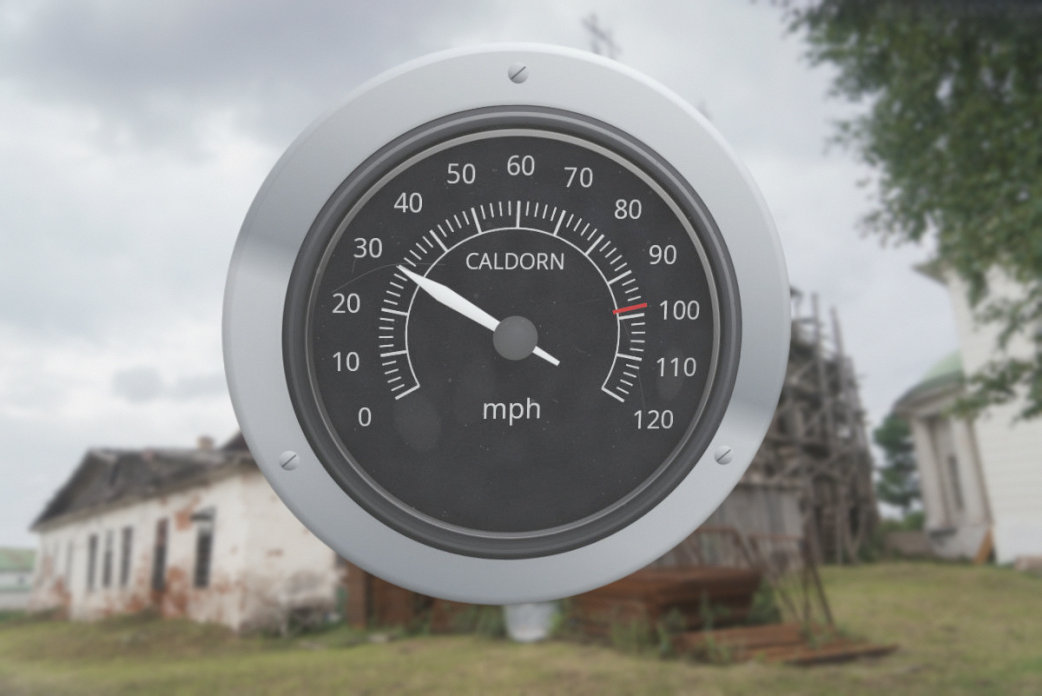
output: 30 (mph)
